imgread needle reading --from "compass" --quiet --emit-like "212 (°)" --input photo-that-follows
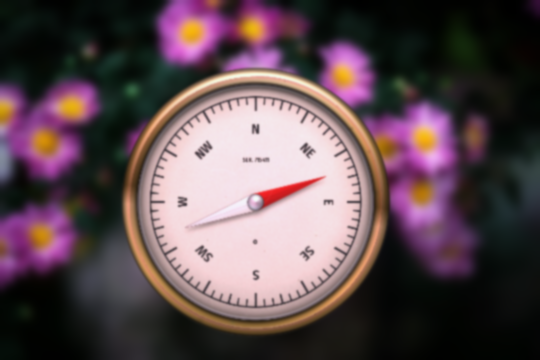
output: 70 (°)
